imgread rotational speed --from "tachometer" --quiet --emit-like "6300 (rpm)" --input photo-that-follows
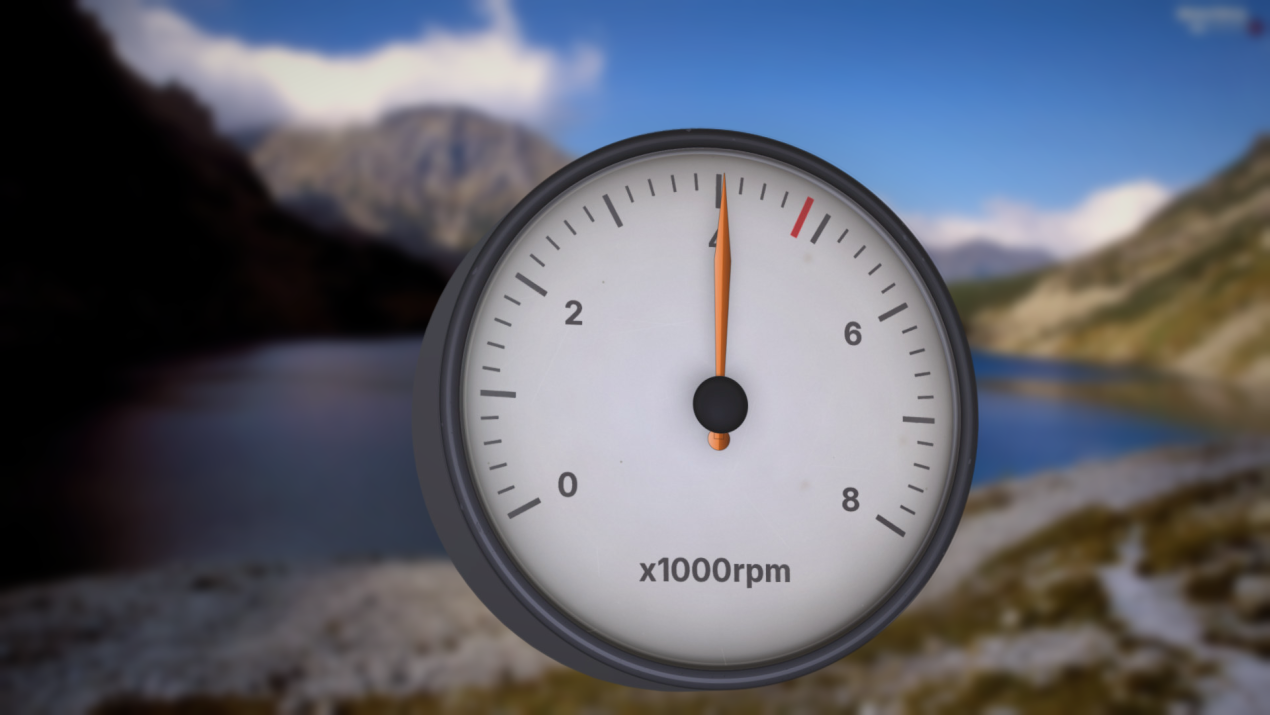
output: 4000 (rpm)
